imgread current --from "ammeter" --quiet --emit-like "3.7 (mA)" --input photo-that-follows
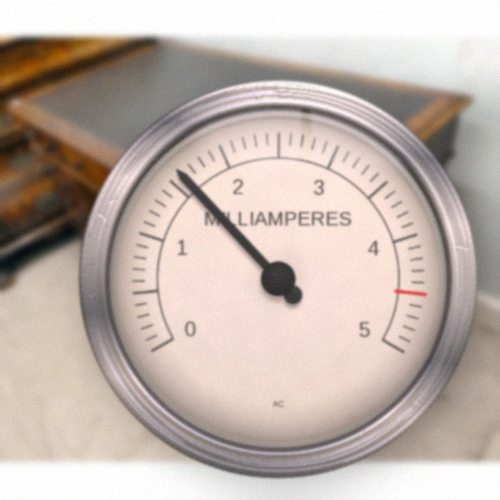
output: 1.6 (mA)
